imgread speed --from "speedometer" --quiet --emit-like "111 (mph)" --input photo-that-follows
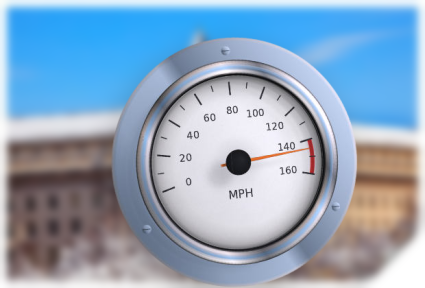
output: 145 (mph)
